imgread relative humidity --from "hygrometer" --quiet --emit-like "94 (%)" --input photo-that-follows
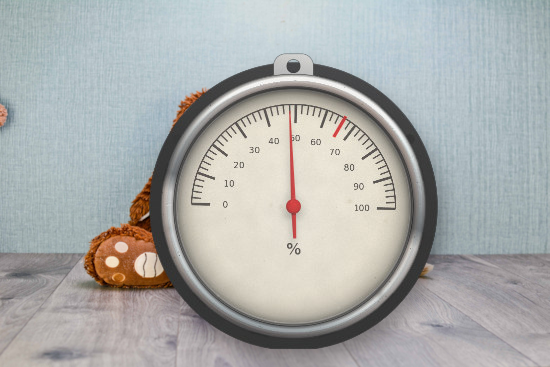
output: 48 (%)
